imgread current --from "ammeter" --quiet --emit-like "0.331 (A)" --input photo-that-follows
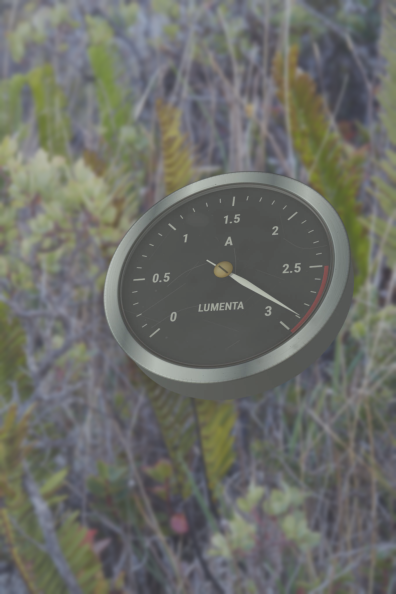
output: 2.9 (A)
